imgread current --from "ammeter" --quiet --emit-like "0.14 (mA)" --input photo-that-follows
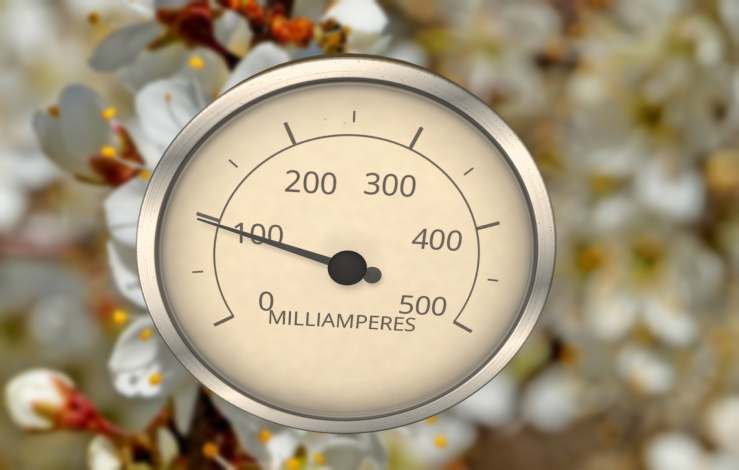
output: 100 (mA)
